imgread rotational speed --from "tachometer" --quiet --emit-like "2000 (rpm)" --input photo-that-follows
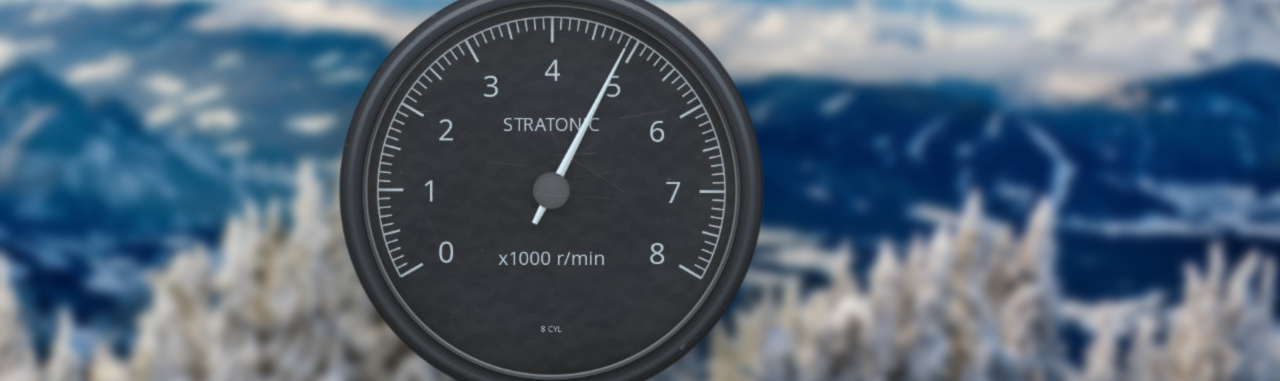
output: 4900 (rpm)
